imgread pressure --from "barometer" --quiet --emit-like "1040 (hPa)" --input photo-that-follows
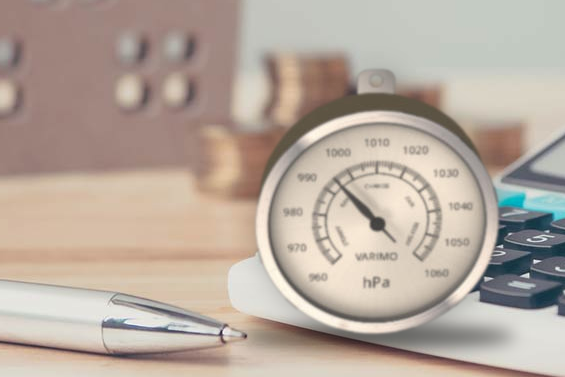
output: 995 (hPa)
